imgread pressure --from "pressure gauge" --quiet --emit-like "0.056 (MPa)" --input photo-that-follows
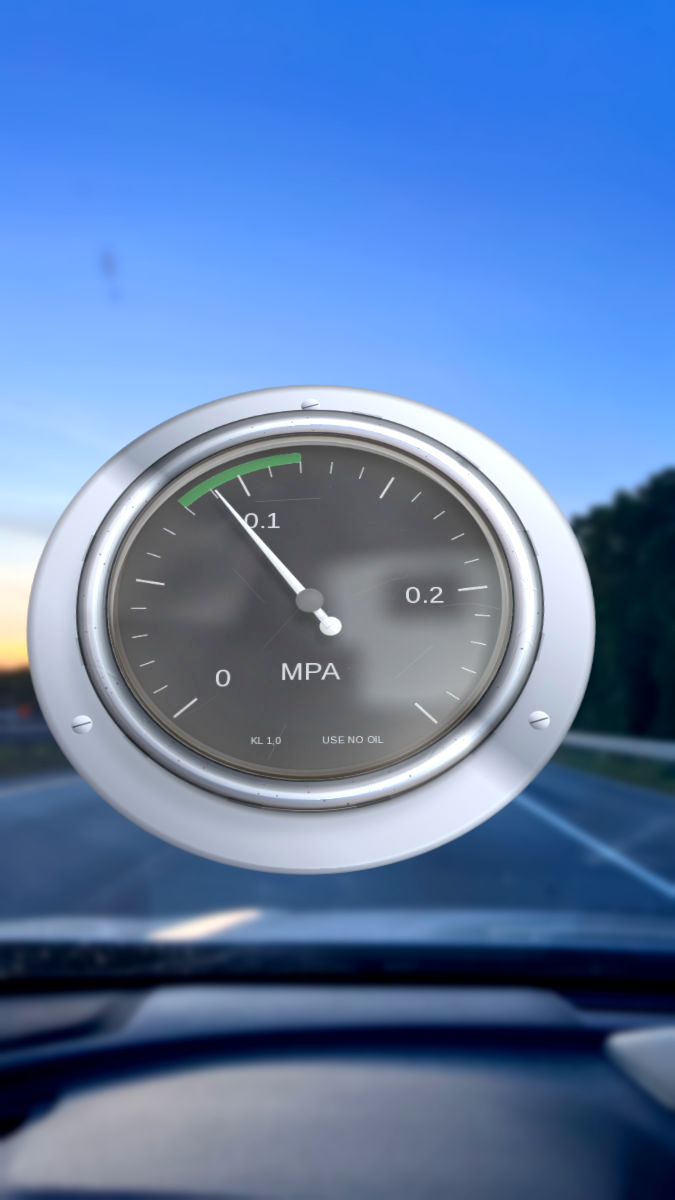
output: 0.09 (MPa)
